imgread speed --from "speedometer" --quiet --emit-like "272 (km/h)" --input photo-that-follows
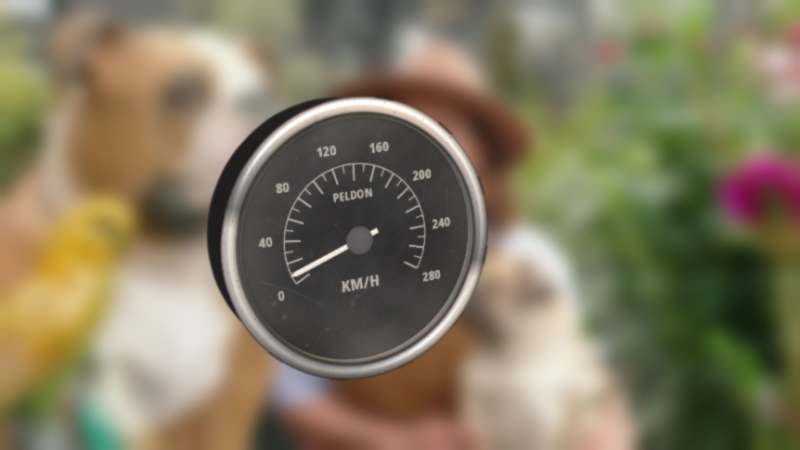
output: 10 (km/h)
